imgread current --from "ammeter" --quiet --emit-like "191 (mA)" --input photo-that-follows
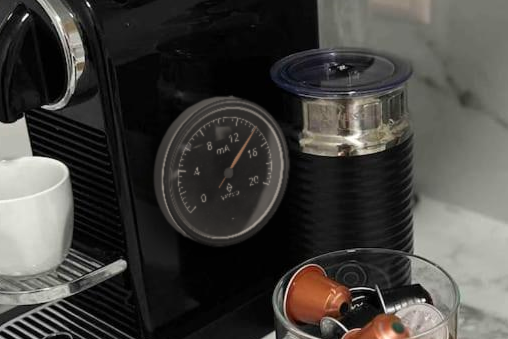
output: 14 (mA)
